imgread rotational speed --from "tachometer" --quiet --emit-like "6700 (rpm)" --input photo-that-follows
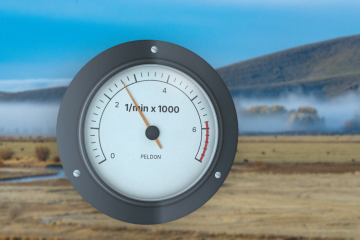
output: 2600 (rpm)
